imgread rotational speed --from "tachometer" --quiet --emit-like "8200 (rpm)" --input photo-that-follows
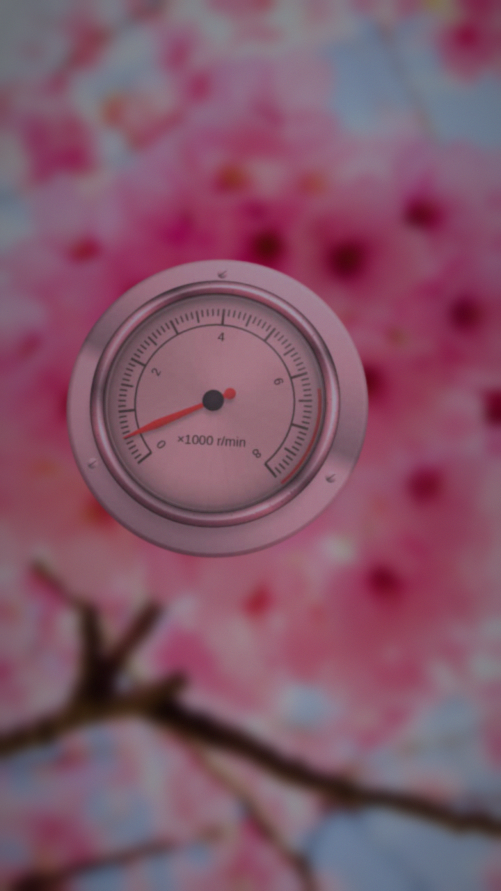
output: 500 (rpm)
